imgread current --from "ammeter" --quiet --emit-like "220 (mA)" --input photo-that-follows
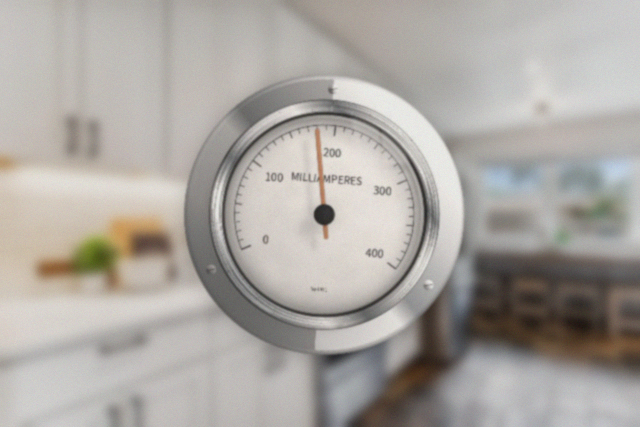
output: 180 (mA)
